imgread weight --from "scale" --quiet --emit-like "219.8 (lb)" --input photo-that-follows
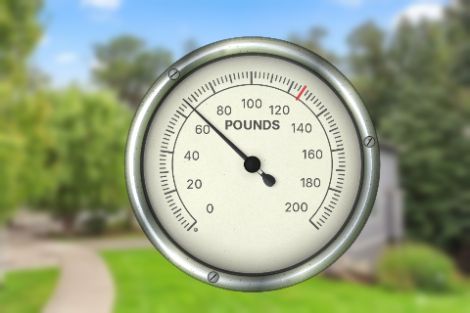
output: 66 (lb)
